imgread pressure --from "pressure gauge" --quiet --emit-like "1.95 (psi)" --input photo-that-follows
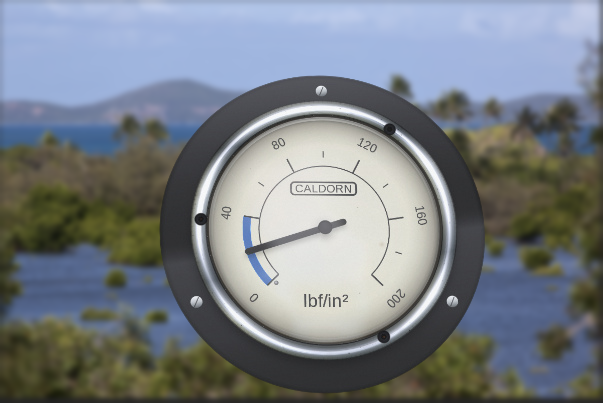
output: 20 (psi)
